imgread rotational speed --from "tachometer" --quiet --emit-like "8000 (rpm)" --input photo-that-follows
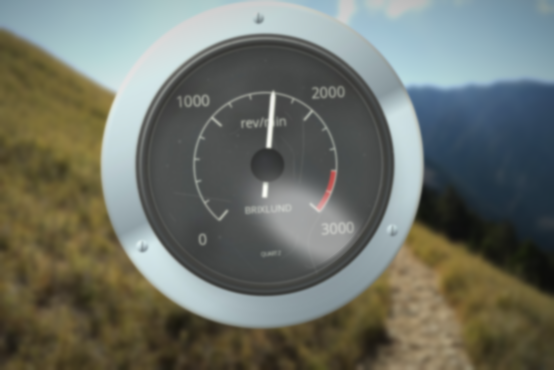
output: 1600 (rpm)
